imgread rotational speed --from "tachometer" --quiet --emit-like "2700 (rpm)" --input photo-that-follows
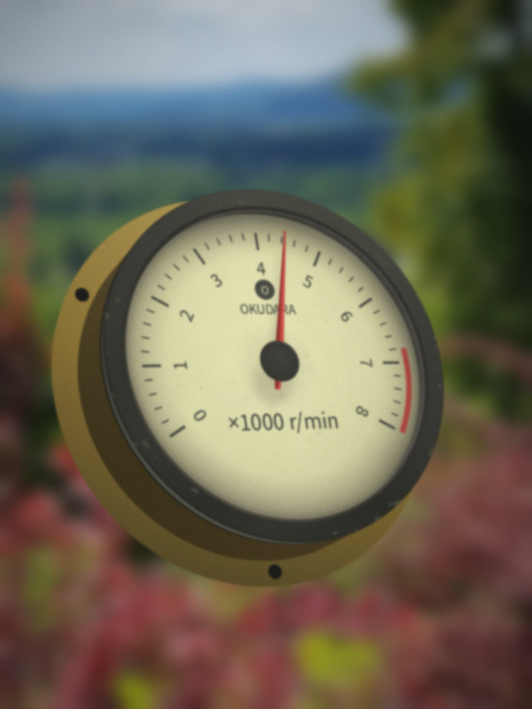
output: 4400 (rpm)
